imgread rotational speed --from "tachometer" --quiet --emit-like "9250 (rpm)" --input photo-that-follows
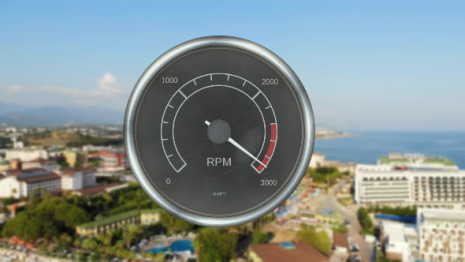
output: 2900 (rpm)
